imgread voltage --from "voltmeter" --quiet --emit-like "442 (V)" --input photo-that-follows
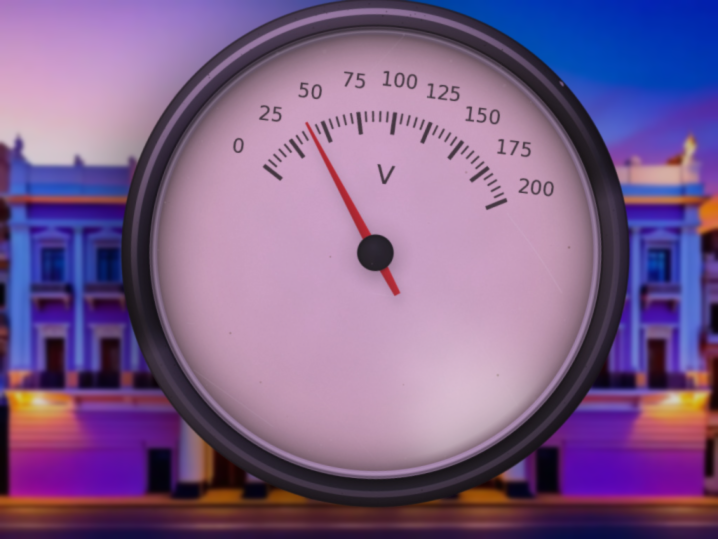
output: 40 (V)
